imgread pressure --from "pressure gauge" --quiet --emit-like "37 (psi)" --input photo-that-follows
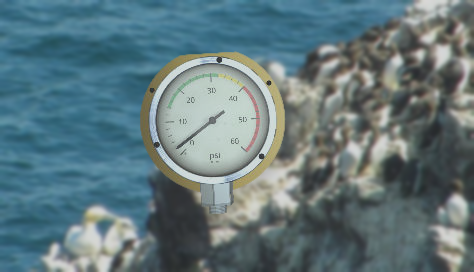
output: 2 (psi)
